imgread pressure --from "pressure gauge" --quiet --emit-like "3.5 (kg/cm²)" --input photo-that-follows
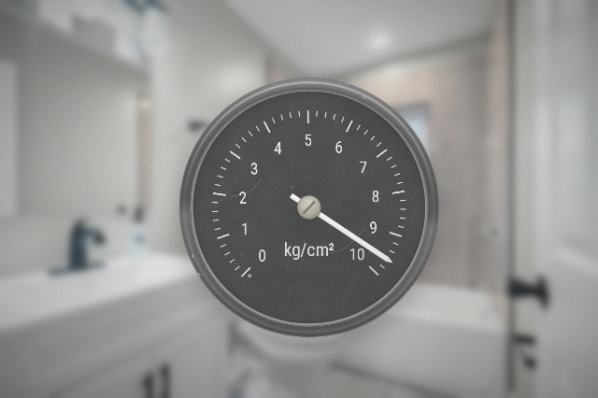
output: 9.6 (kg/cm²)
